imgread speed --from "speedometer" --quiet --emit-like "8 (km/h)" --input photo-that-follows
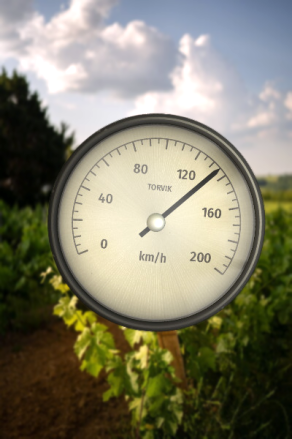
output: 135 (km/h)
